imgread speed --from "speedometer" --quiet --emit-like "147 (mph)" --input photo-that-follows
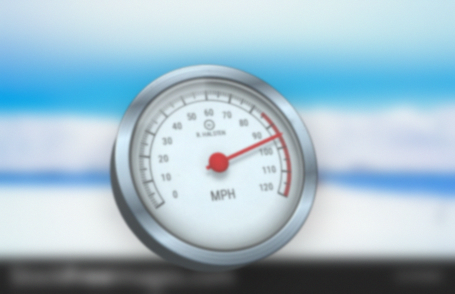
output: 95 (mph)
